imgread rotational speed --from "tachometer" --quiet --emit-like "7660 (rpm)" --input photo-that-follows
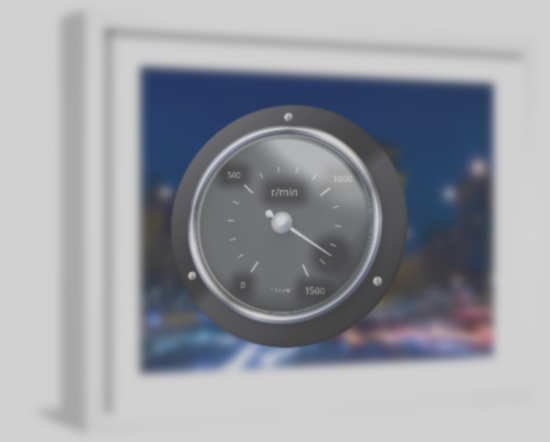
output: 1350 (rpm)
